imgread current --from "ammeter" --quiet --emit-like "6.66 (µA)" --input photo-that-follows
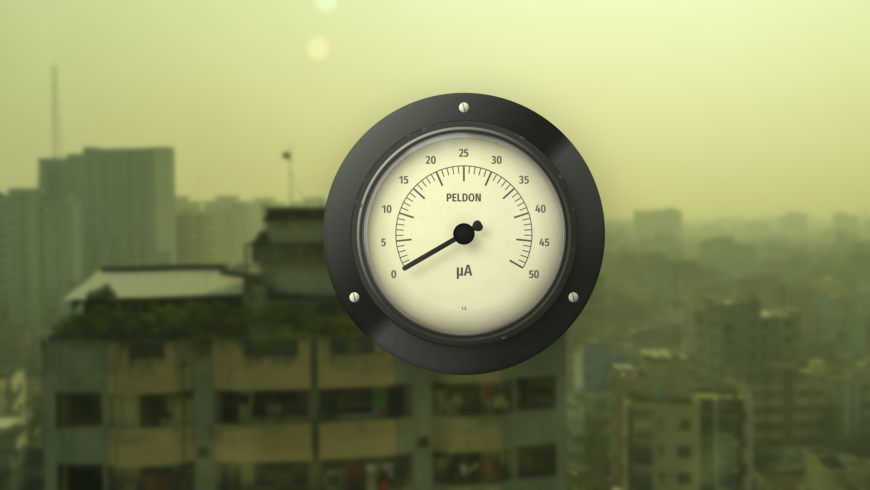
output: 0 (µA)
